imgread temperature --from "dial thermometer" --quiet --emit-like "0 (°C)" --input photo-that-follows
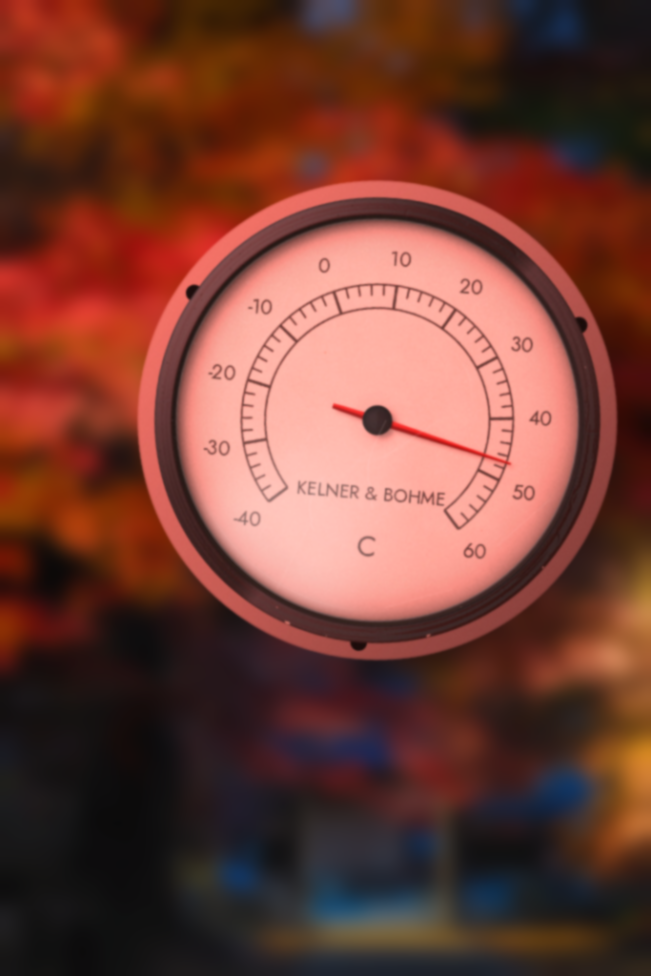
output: 47 (°C)
